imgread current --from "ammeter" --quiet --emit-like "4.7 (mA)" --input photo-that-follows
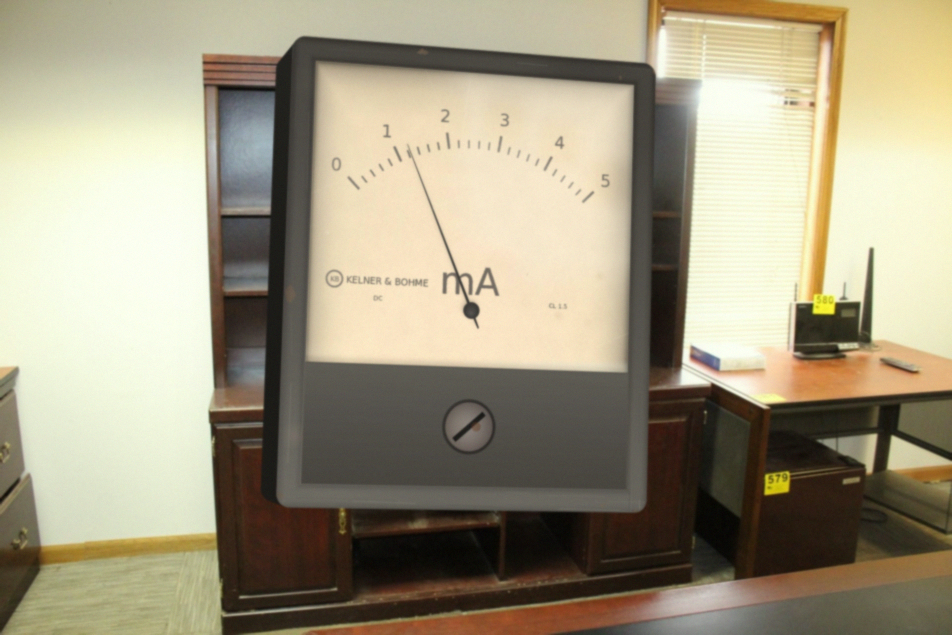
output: 1.2 (mA)
